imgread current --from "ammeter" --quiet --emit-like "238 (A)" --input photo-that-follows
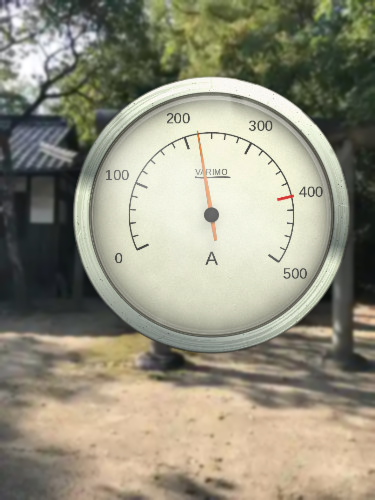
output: 220 (A)
